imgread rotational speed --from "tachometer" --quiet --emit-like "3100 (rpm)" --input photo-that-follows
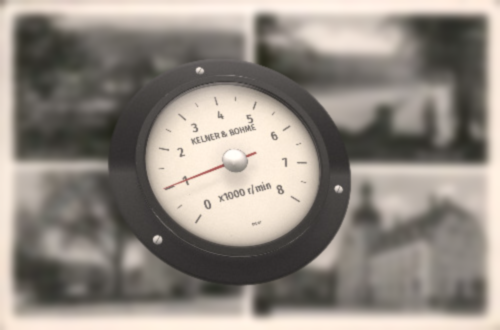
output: 1000 (rpm)
